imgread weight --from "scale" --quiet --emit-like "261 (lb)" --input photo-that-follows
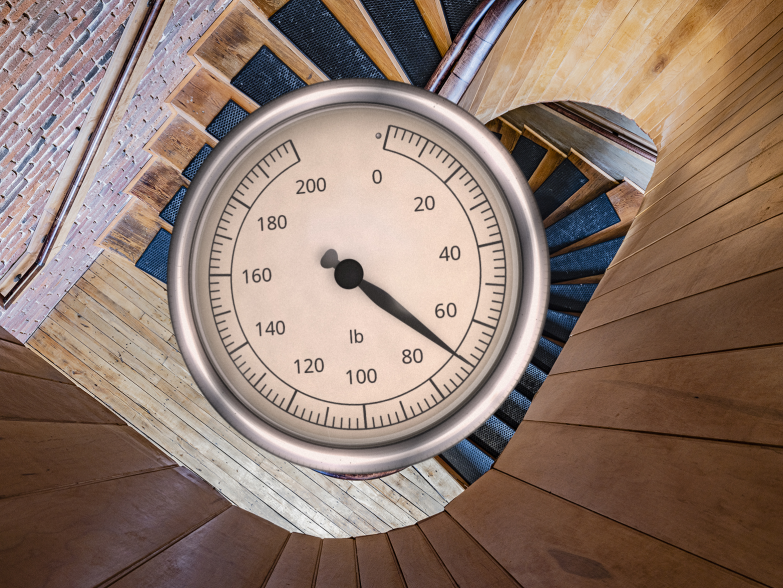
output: 70 (lb)
